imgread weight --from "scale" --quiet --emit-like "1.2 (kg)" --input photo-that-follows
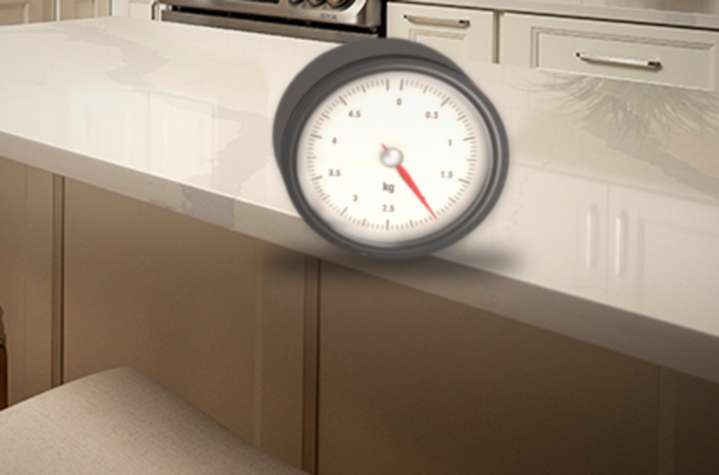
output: 2 (kg)
